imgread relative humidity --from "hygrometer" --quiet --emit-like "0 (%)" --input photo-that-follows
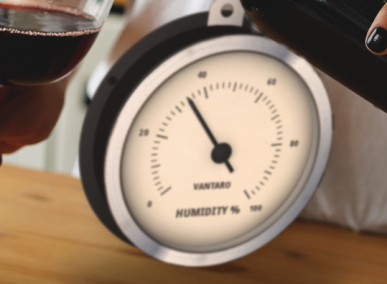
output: 34 (%)
